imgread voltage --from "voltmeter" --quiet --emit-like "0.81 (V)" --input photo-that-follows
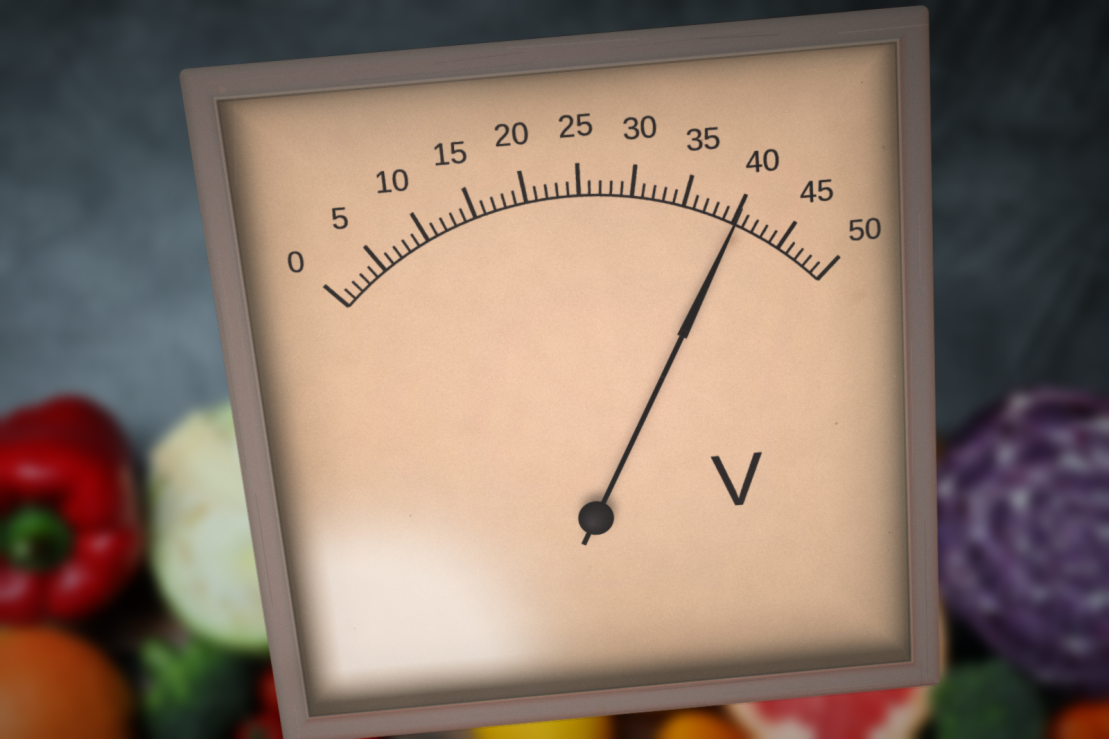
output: 40 (V)
